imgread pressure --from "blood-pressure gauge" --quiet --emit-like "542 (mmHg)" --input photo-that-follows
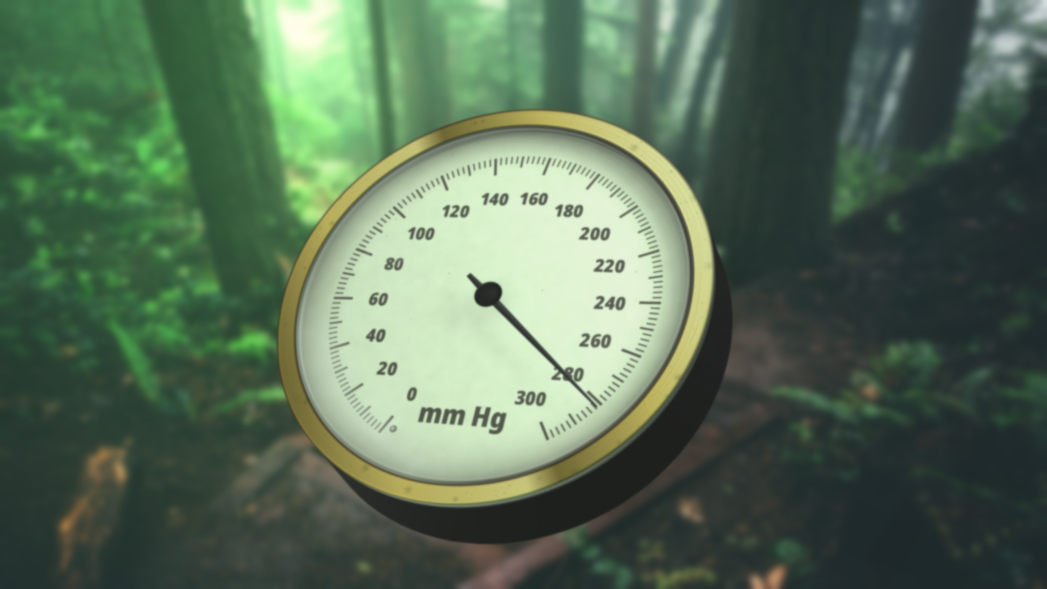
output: 282 (mmHg)
